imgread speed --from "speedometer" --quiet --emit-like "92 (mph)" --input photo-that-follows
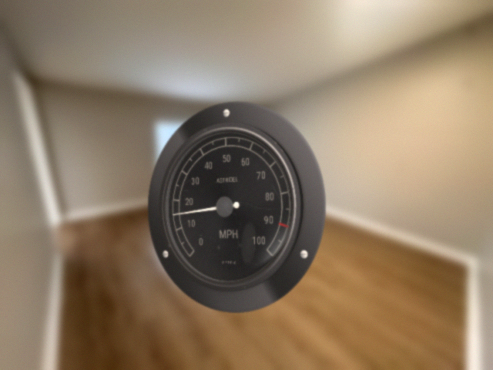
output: 15 (mph)
